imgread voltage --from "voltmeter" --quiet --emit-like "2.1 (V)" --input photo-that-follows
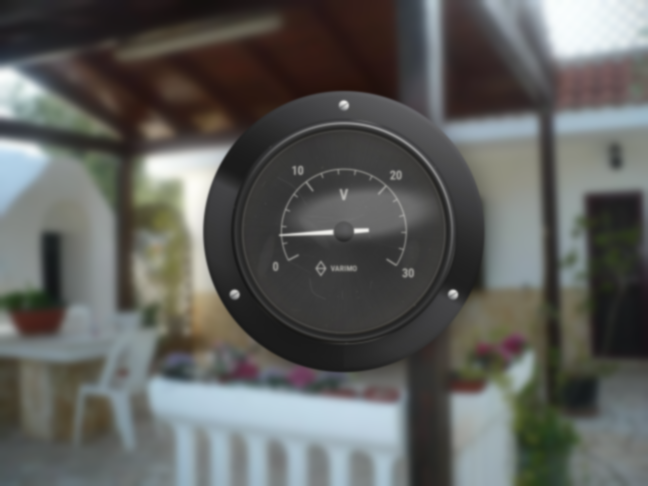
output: 3 (V)
